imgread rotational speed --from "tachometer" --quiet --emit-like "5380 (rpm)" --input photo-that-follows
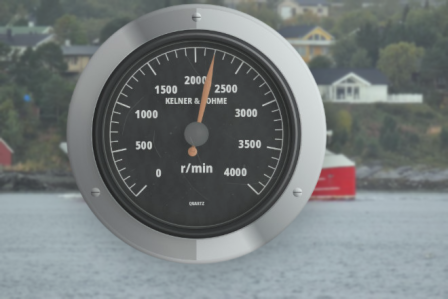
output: 2200 (rpm)
